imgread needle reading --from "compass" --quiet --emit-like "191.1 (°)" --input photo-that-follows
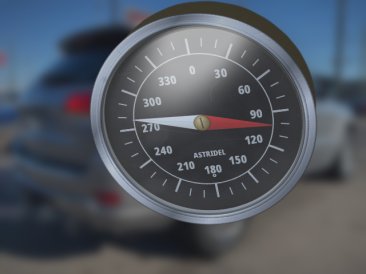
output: 100 (°)
